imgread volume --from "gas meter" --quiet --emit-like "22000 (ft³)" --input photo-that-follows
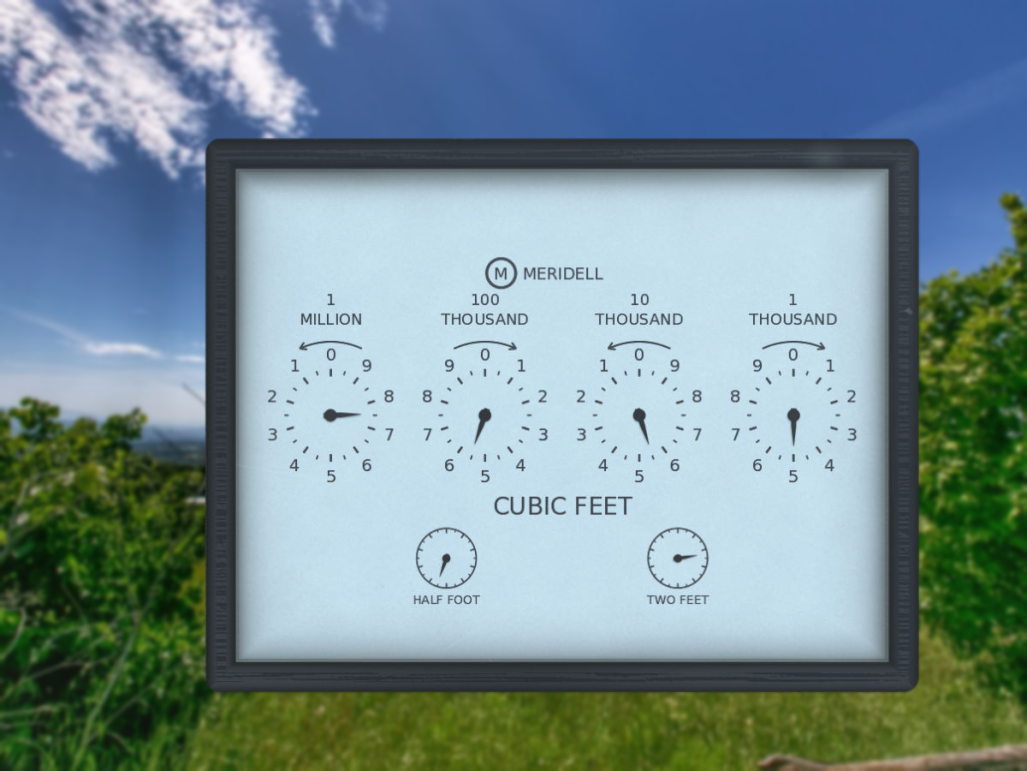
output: 755500 (ft³)
